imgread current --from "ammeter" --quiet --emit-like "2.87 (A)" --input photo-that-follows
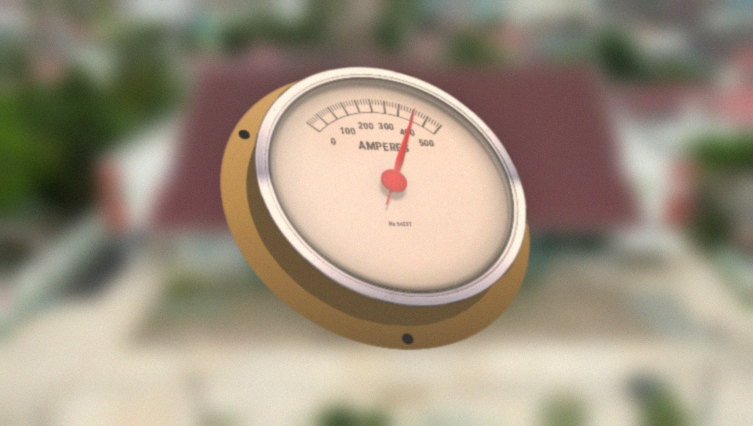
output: 400 (A)
